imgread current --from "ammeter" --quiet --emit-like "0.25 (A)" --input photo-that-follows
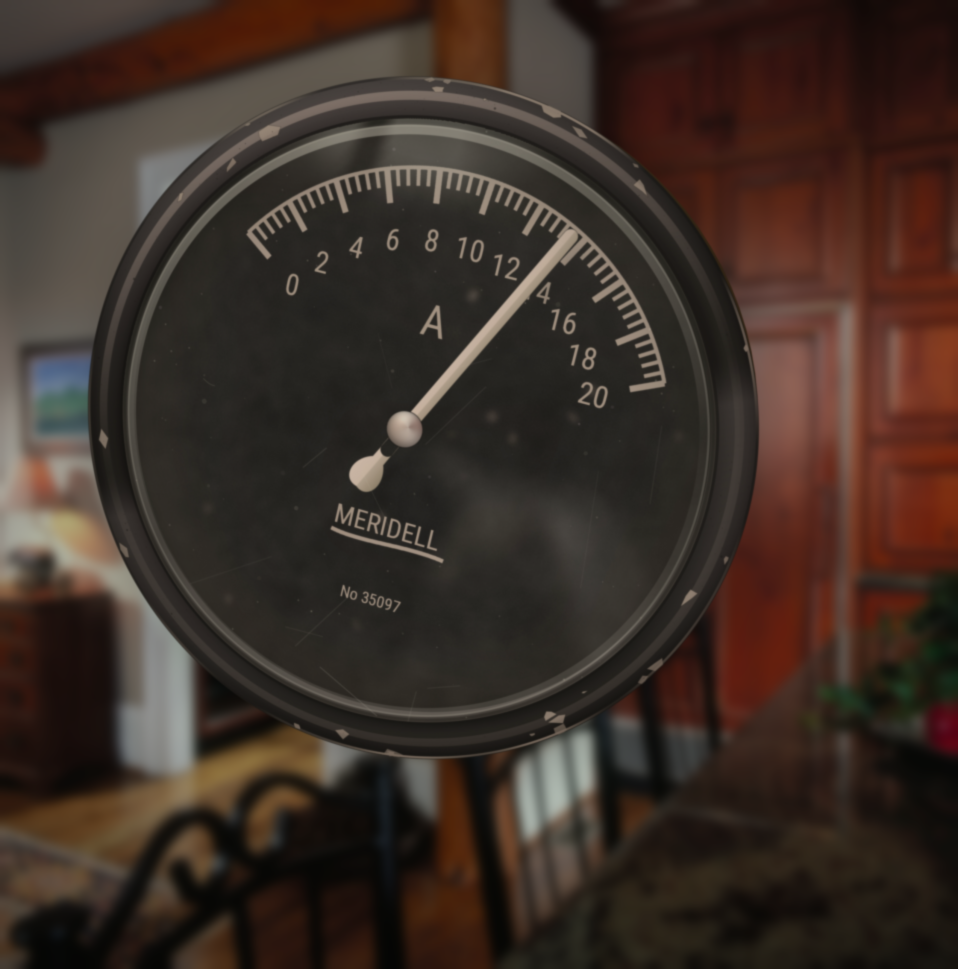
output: 13.6 (A)
